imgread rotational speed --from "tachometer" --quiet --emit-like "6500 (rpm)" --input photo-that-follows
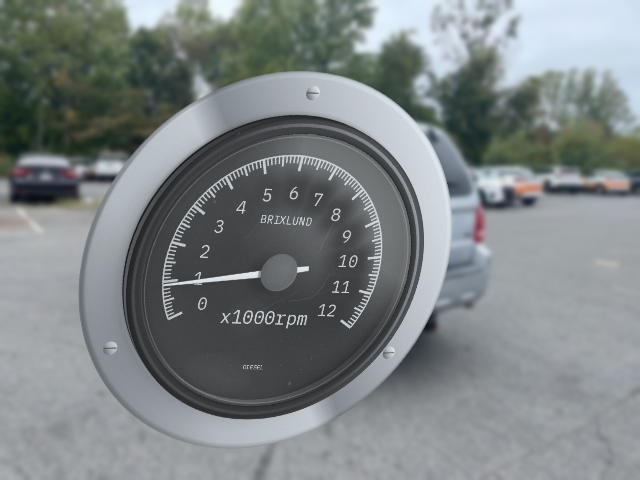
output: 1000 (rpm)
